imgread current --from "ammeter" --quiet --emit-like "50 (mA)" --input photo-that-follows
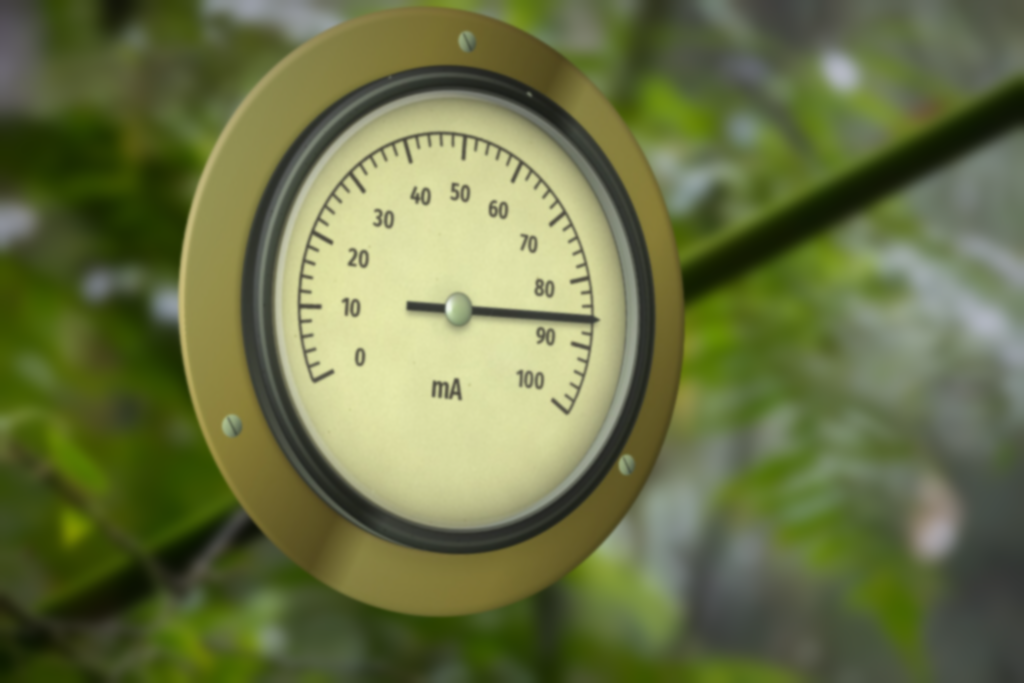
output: 86 (mA)
